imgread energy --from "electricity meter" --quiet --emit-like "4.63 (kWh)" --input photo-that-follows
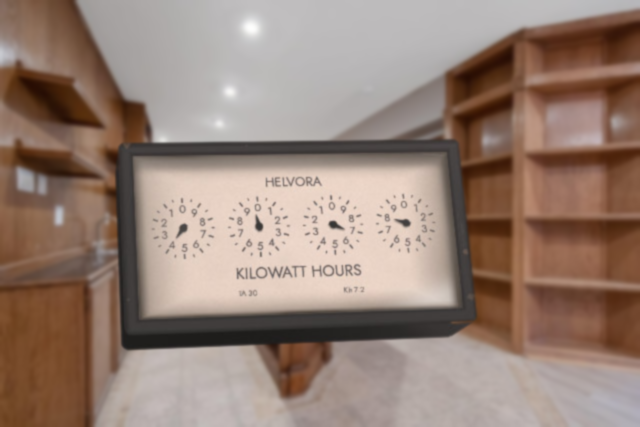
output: 3968 (kWh)
